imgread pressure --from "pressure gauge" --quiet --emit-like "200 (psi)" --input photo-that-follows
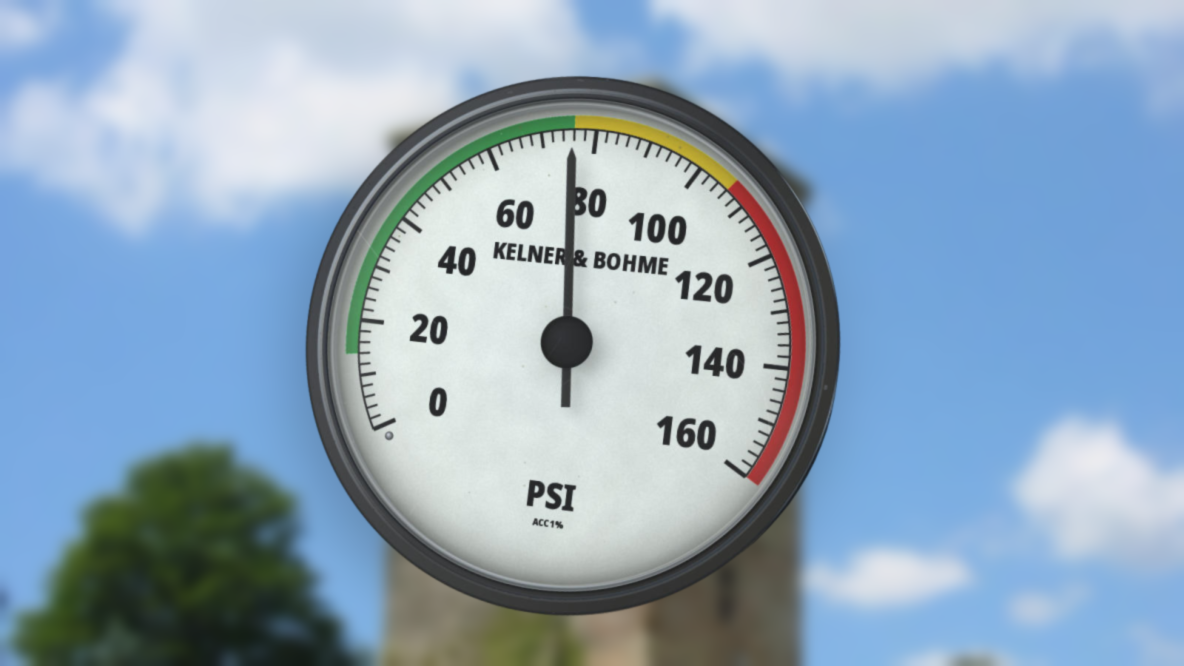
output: 76 (psi)
